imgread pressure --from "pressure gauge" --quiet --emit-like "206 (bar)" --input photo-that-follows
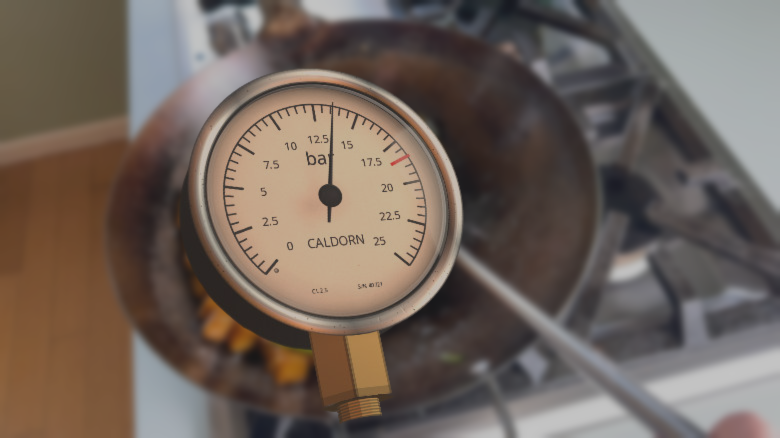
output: 13.5 (bar)
